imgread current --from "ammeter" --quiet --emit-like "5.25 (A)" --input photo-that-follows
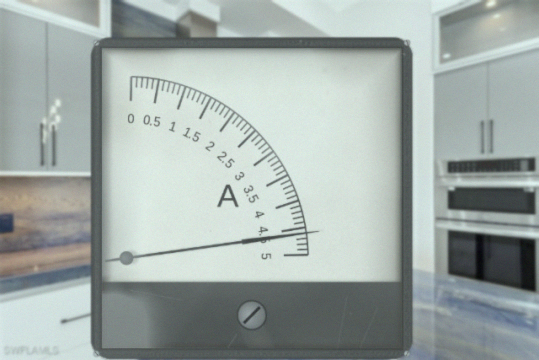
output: 4.6 (A)
